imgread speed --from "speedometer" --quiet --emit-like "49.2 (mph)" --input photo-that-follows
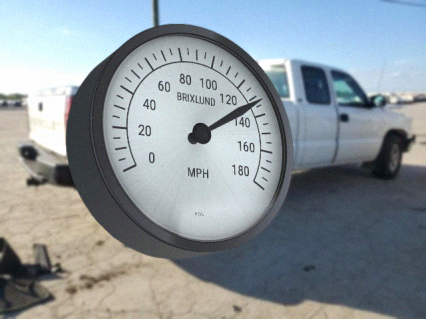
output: 132.5 (mph)
